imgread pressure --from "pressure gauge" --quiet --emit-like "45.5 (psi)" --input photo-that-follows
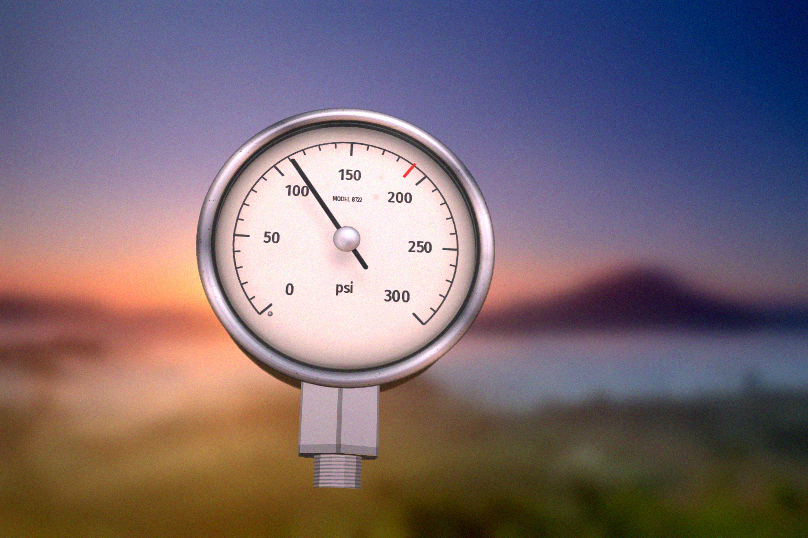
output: 110 (psi)
